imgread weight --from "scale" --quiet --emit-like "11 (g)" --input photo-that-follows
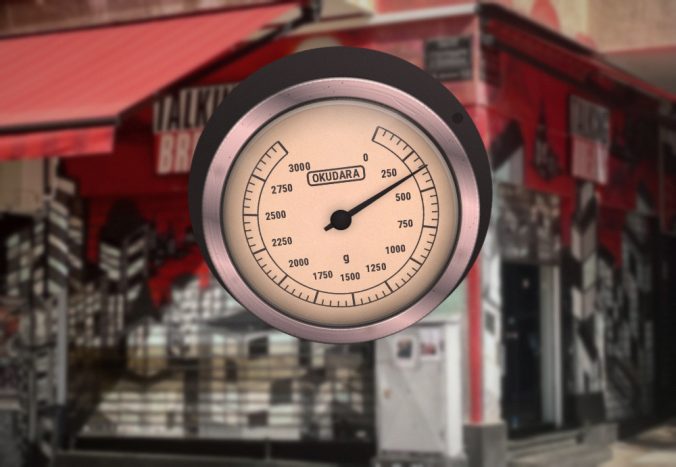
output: 350 (g)
